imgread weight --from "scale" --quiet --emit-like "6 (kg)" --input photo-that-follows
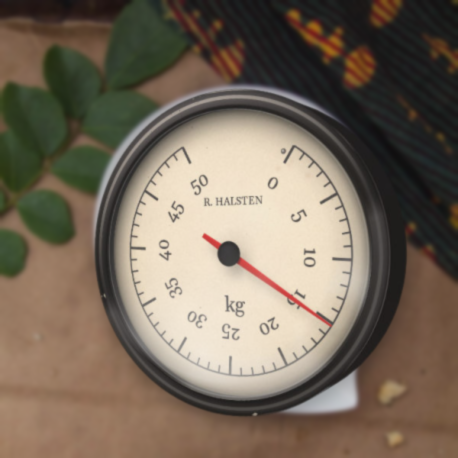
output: 15 (kg)
